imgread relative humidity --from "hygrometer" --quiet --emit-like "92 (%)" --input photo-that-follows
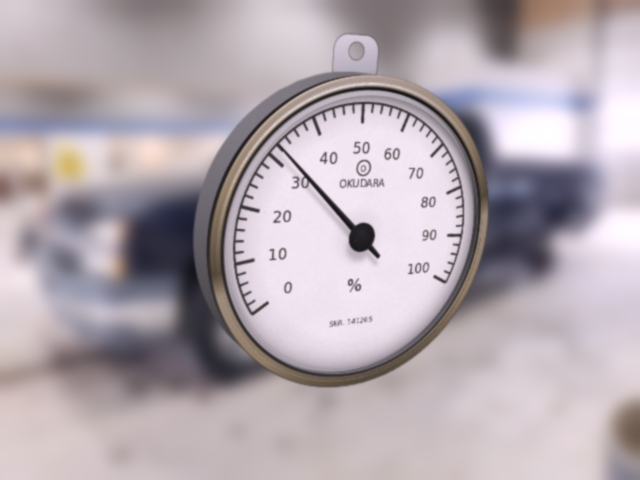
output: 32 (%)
